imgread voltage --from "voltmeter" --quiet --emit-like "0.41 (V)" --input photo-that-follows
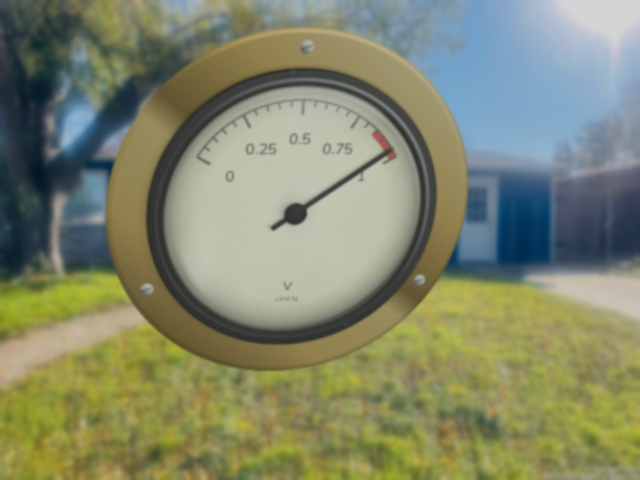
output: 0.95 (V)
